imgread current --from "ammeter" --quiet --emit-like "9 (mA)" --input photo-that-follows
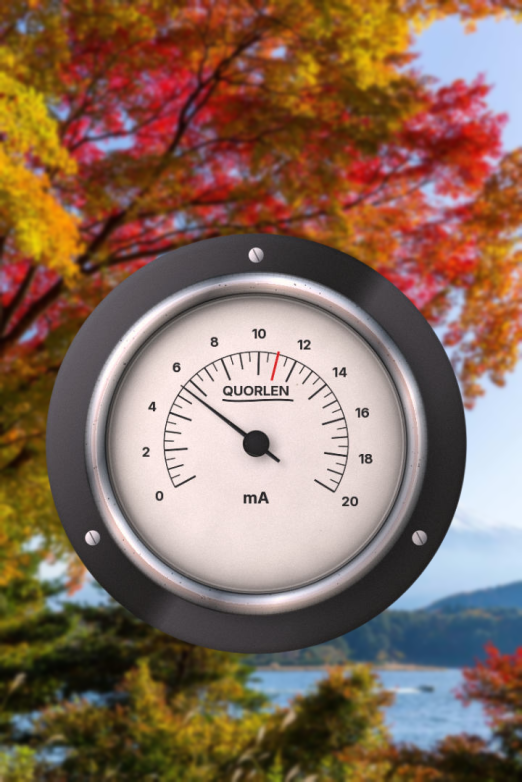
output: 5.5 (mA)
